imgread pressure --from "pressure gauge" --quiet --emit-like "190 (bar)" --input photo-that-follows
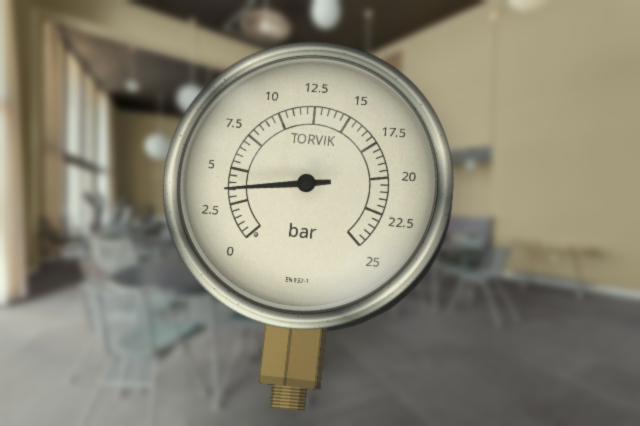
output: 3.5 (bar)
